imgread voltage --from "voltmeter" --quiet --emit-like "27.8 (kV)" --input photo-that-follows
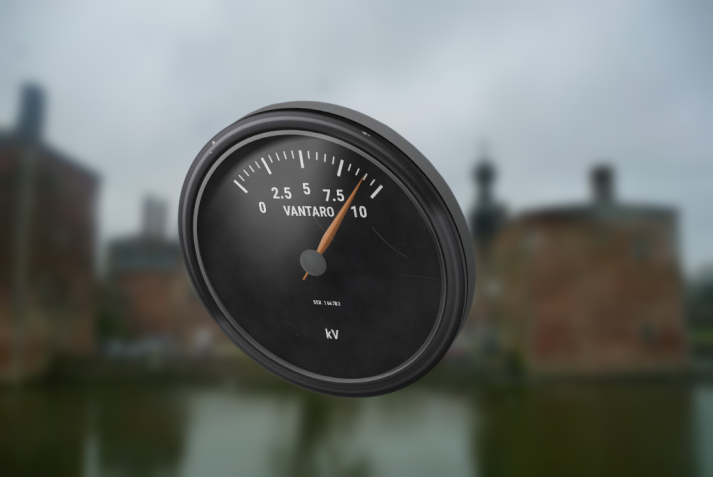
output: 9 (kV)
